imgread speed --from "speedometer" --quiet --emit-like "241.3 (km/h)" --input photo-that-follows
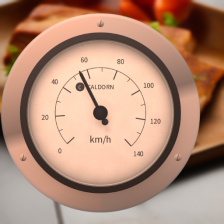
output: 55 (km/h)
